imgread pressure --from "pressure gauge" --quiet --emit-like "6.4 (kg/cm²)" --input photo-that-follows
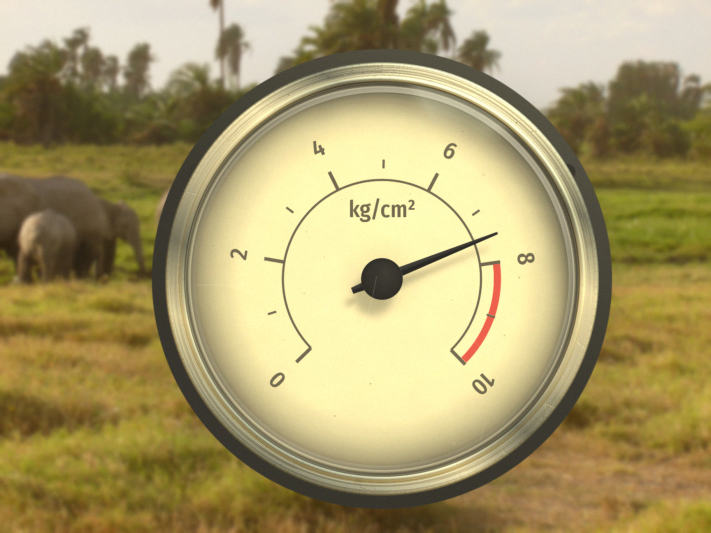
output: 7.5 (kg/cm²)
